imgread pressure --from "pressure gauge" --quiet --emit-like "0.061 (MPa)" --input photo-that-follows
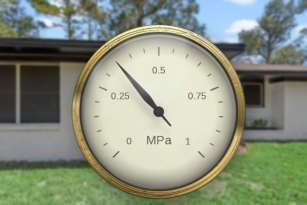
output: 0.35 (MPa)
